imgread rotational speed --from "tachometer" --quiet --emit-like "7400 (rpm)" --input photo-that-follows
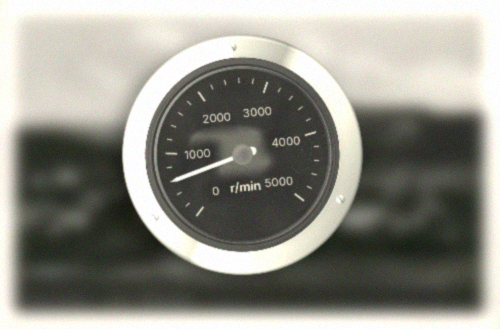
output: 600 (rpm)
